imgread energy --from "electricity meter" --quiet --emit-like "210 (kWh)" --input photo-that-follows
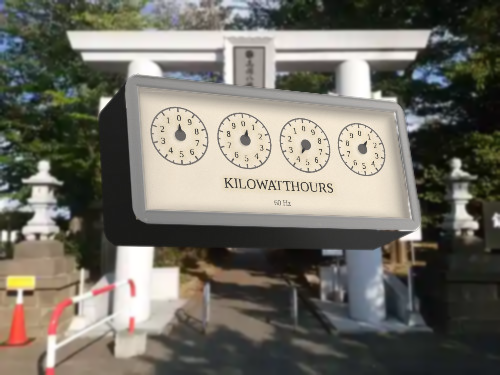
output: 41 (kWh)
